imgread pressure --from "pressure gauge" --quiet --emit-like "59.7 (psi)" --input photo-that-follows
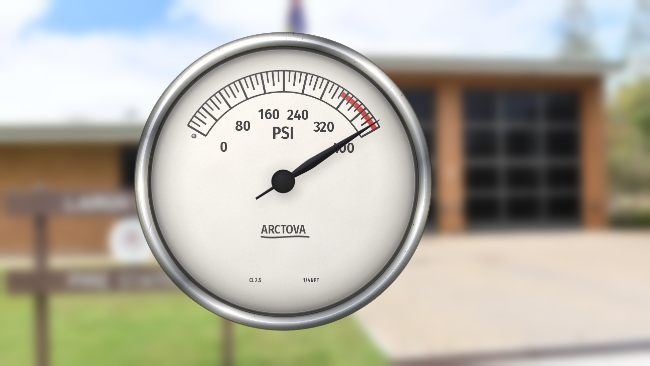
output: 390 (psi)
